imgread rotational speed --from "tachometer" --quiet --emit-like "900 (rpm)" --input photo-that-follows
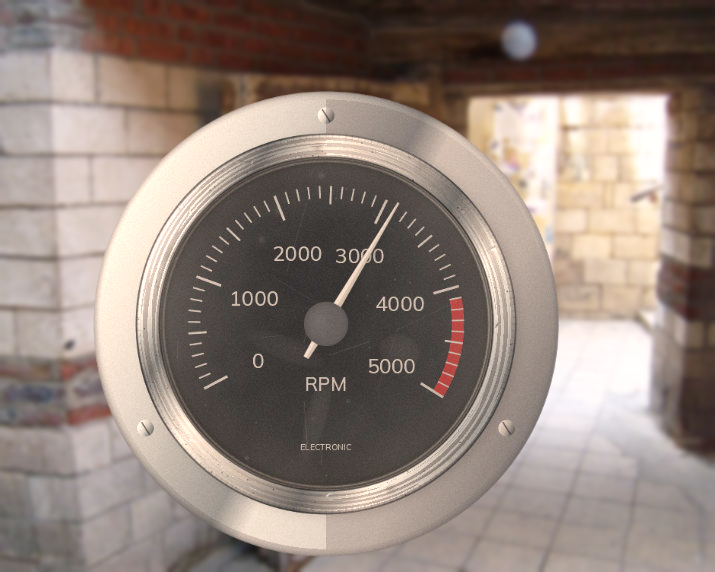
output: 3100 (rpm)
